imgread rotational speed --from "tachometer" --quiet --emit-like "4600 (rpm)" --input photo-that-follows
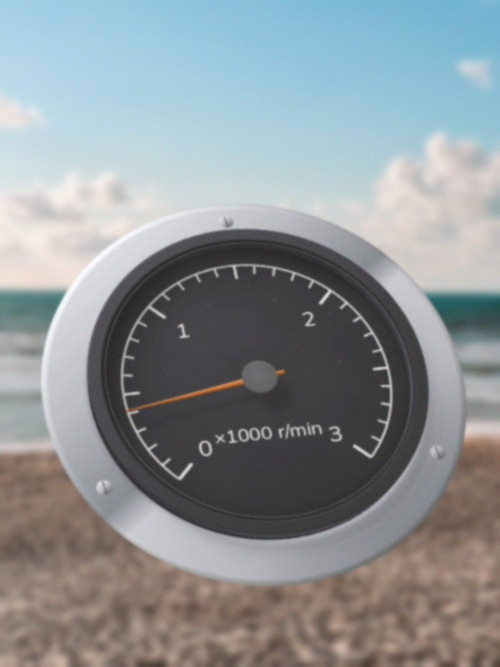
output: 400 (rpm)
